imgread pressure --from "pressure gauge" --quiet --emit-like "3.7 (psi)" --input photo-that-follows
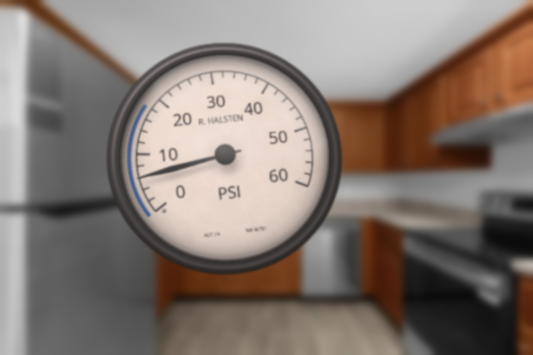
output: 6 (psi)
